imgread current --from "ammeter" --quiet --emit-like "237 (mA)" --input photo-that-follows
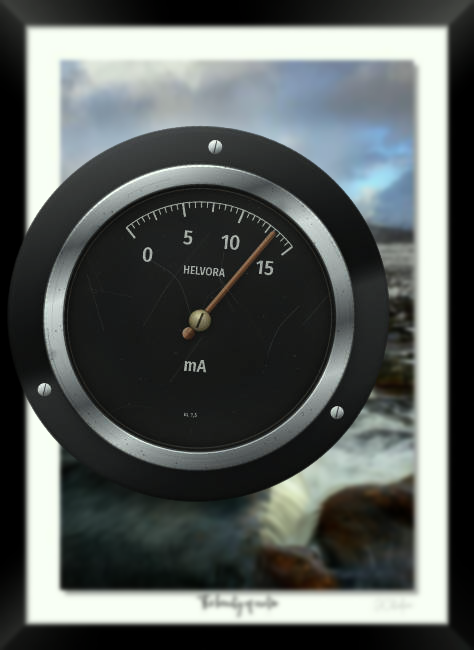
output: 13 (mA)
